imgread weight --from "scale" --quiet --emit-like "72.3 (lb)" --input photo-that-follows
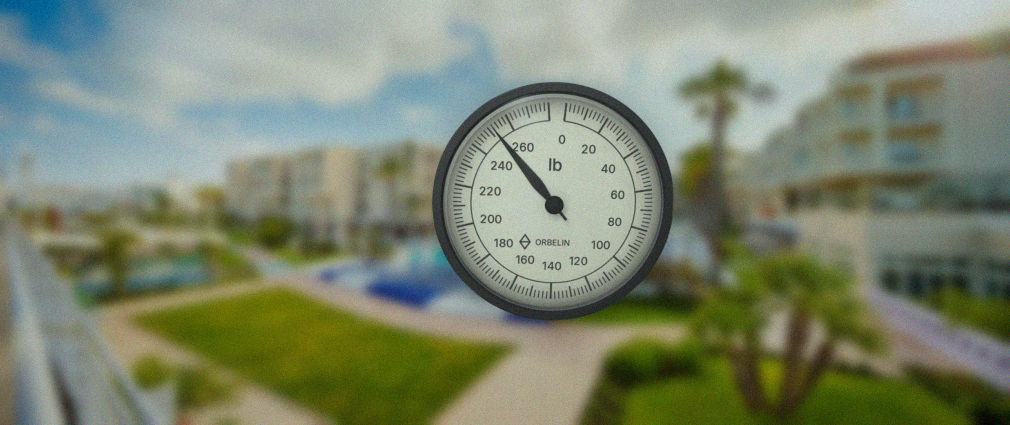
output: 252 (lb)
